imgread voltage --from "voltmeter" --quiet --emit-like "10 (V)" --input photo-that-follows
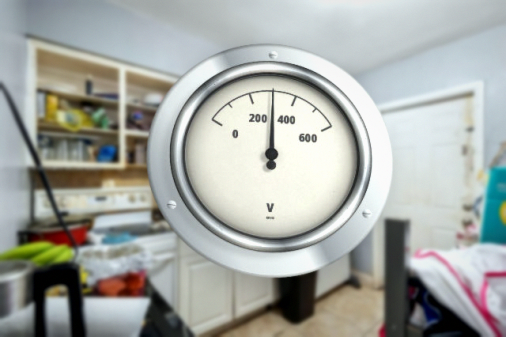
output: 300 (V)
